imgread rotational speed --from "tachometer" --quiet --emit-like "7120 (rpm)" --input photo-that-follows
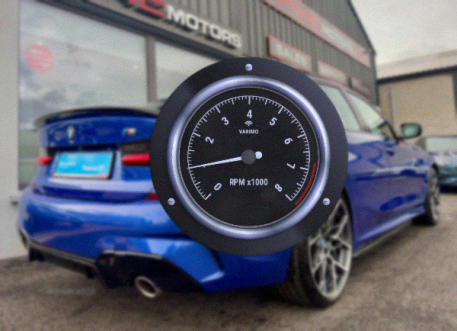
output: 1000 (rpm)
